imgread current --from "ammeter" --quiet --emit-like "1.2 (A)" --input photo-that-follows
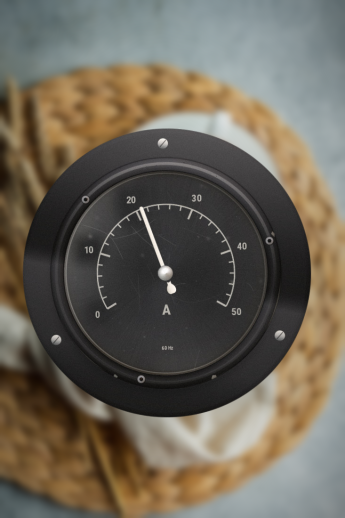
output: 21 (A)
